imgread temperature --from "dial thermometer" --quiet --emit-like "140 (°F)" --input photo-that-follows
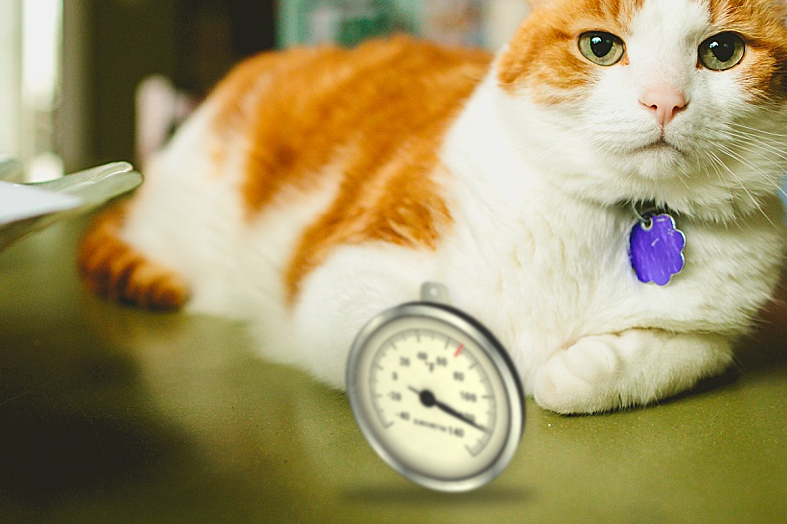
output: 120 (°F)
